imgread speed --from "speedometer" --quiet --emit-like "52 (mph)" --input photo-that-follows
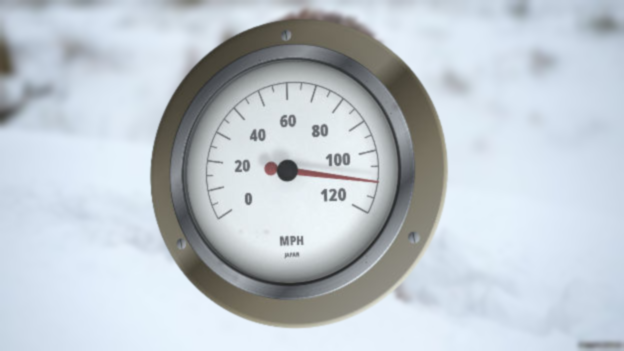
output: 110 (mph)
